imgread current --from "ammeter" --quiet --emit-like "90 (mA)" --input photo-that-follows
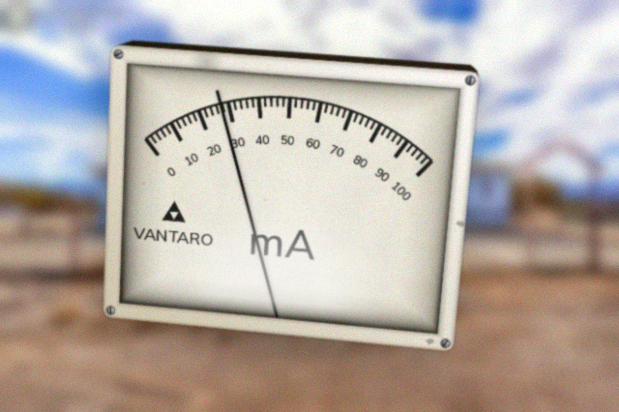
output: 28 (mA)
